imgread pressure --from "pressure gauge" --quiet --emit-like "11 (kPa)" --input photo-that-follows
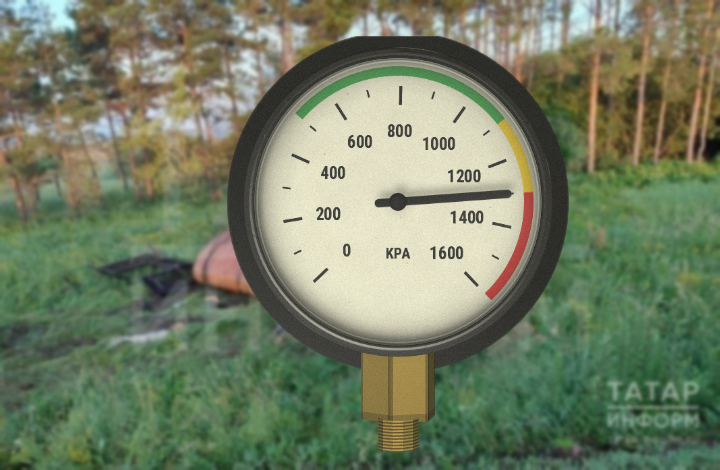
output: 1300 (kPa)
